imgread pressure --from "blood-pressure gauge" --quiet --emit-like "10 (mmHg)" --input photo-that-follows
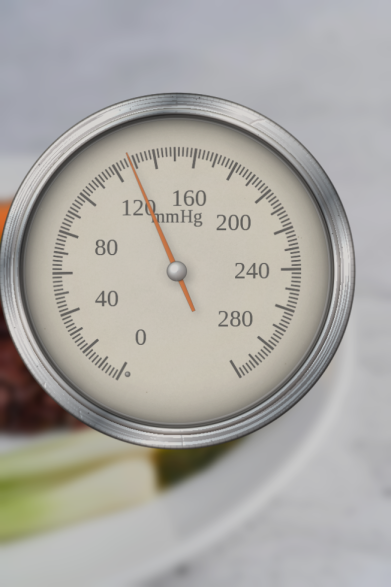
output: 128 (mmHg)
